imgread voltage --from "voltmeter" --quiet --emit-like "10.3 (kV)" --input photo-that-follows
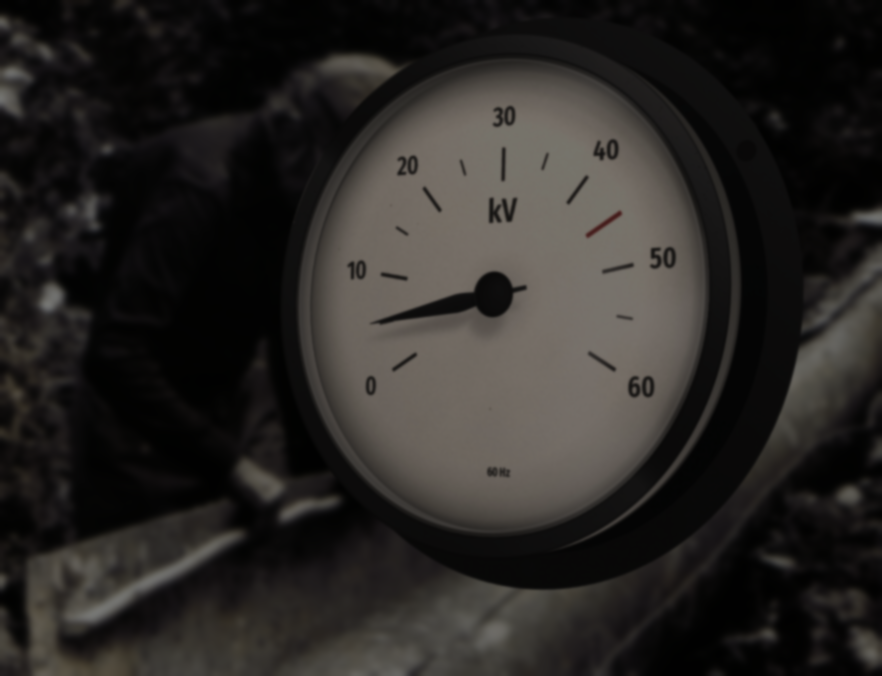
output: 5 (kV)
